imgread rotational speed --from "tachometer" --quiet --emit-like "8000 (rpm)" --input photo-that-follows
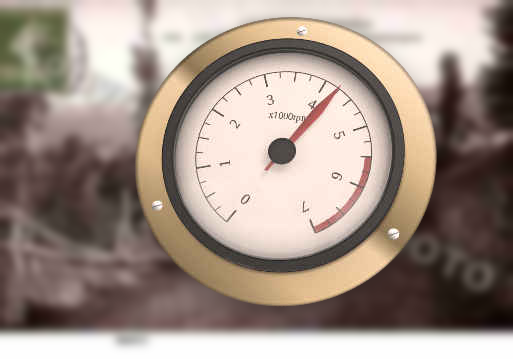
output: 4250 (rpm)
